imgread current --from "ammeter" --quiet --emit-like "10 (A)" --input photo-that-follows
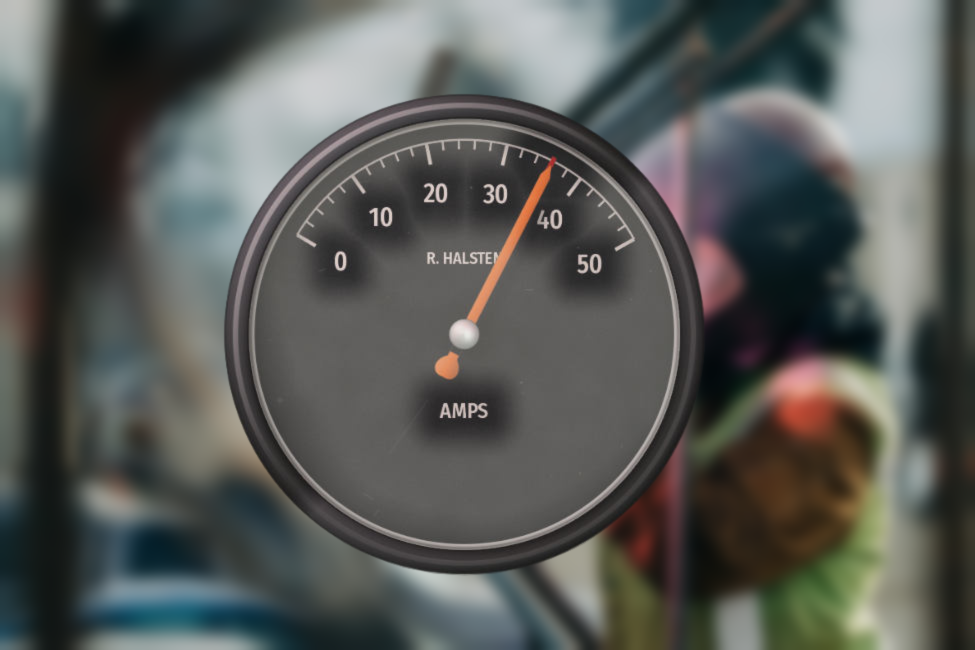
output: 36 (A)
